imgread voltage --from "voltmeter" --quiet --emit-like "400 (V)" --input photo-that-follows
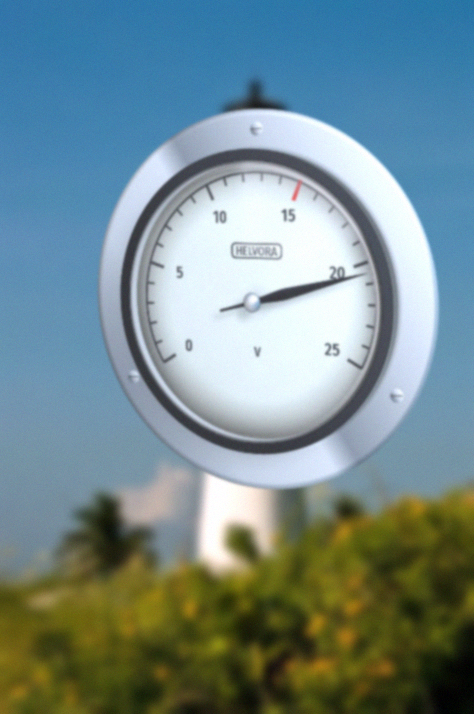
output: 20.5 (V)
